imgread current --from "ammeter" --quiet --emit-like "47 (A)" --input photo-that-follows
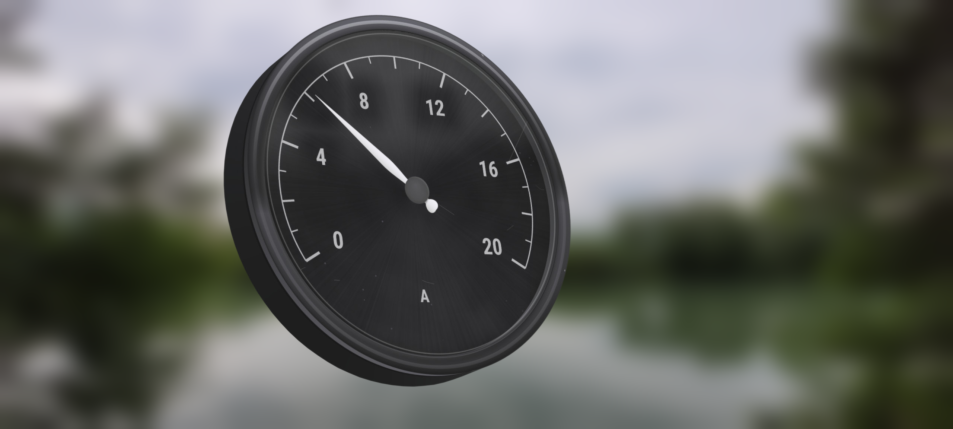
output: 6 (A)
